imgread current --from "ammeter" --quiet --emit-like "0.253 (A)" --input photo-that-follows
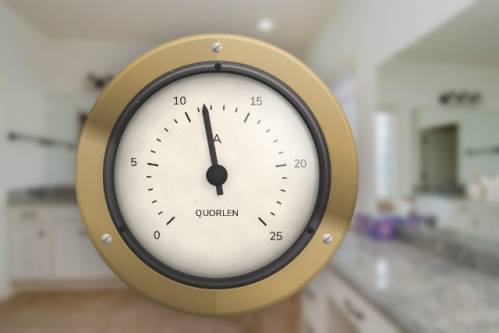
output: 11.5 (A)
